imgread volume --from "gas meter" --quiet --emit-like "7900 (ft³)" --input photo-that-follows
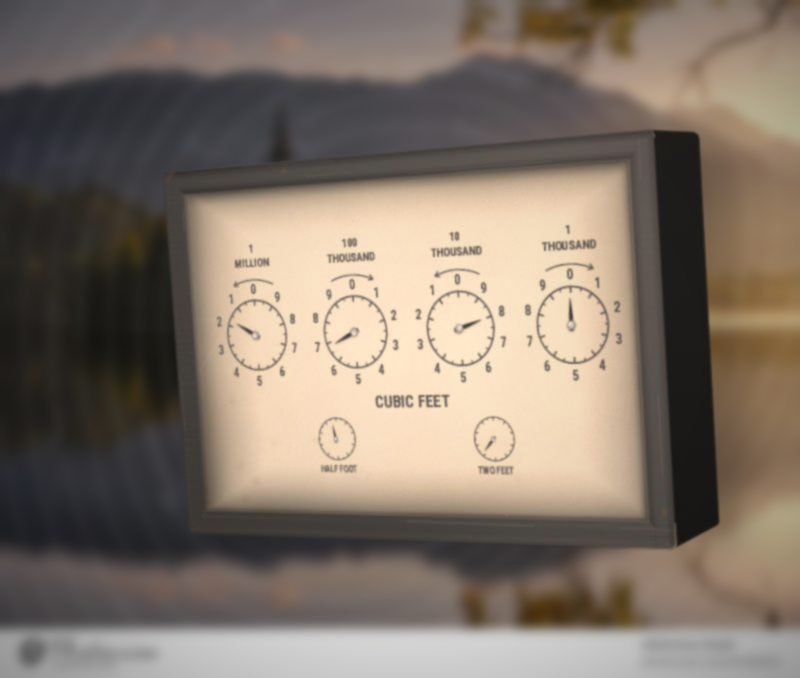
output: 168000 (ft³)
